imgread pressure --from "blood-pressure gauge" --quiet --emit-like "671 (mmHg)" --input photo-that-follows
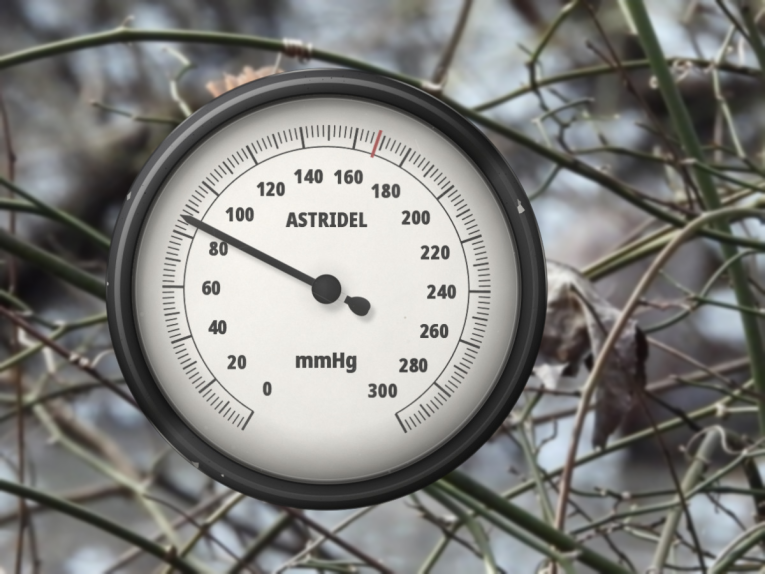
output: 86 (mmHg)
